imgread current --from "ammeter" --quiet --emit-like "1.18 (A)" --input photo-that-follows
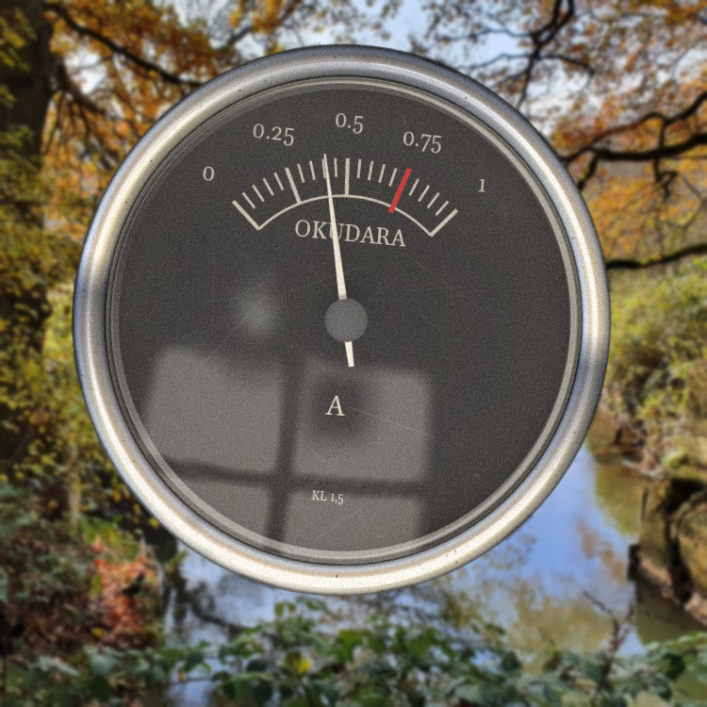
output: 0.4 (A)
